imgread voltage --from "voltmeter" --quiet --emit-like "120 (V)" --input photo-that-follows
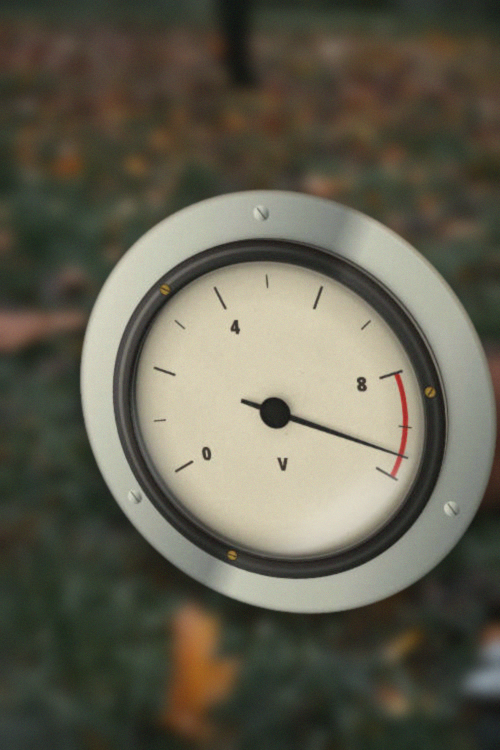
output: 9.5 (V)
